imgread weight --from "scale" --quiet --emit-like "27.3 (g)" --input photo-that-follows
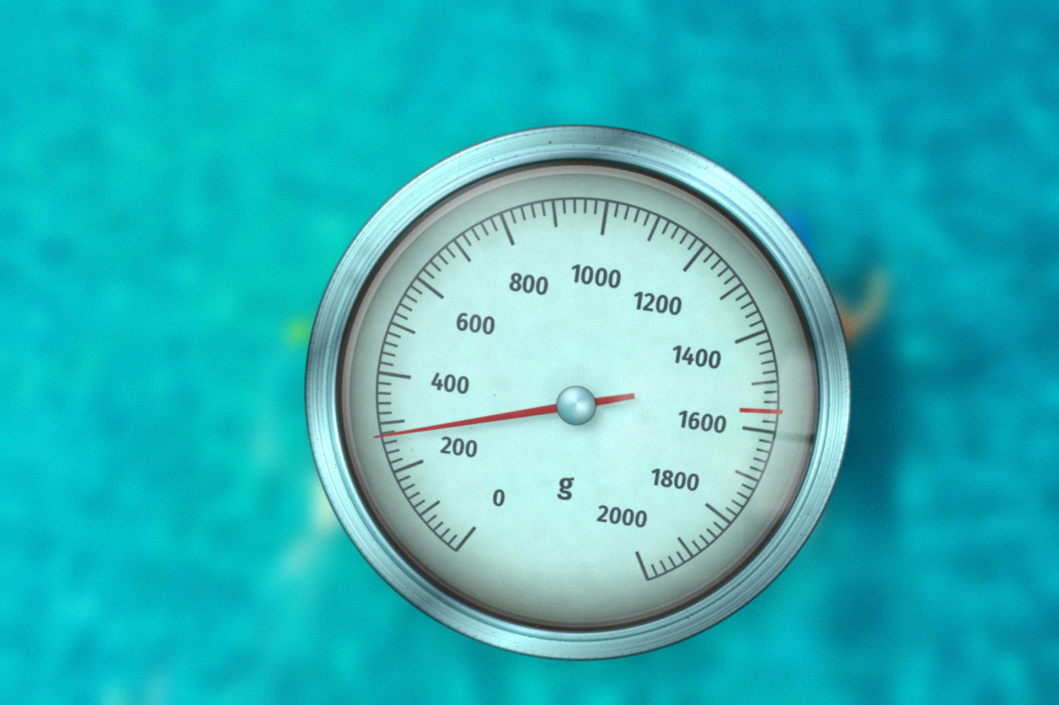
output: 280 (g)
